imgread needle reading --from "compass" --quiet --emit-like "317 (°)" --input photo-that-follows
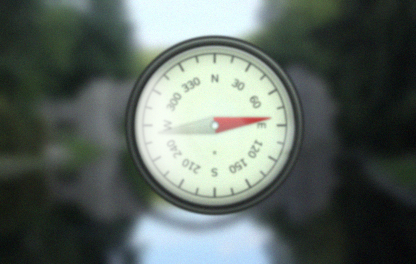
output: 82.5 (°)
